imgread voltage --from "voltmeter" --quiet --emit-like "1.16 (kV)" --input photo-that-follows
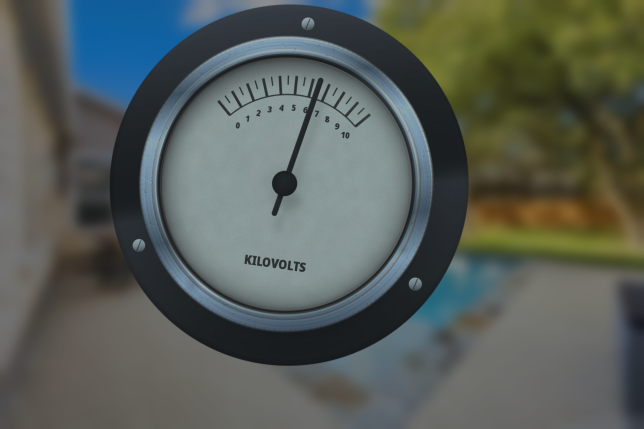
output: 6.5 (kV)
